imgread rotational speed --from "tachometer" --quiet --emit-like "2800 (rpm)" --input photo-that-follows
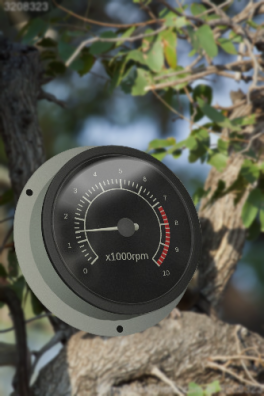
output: 1400 (rpm)
